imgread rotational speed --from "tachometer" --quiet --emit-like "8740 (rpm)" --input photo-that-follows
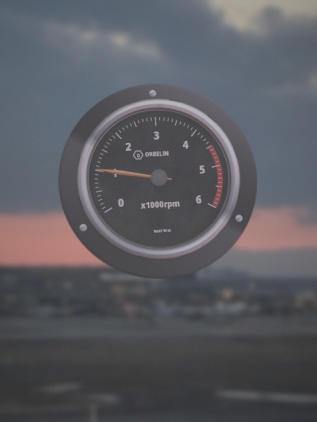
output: 1000 (rpm)
